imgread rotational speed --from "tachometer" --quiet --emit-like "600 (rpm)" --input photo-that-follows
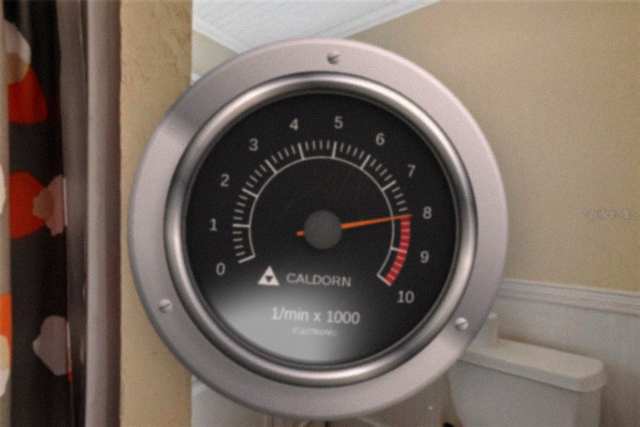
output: 8000 (rpm)
